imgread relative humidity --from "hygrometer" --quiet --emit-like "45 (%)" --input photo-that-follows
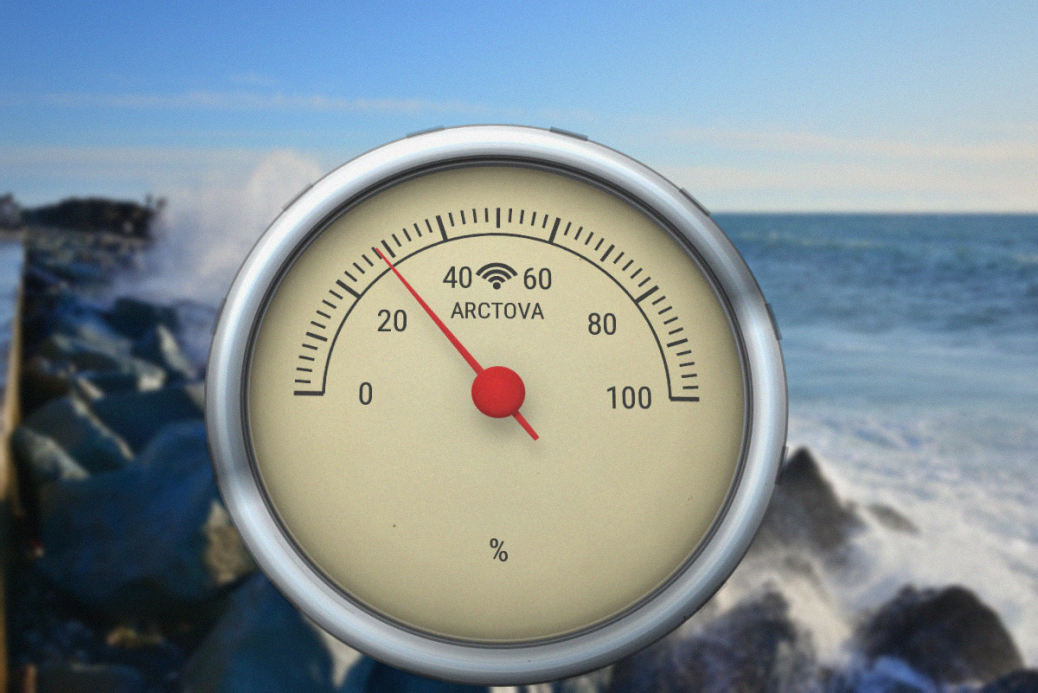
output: 28 (%)
